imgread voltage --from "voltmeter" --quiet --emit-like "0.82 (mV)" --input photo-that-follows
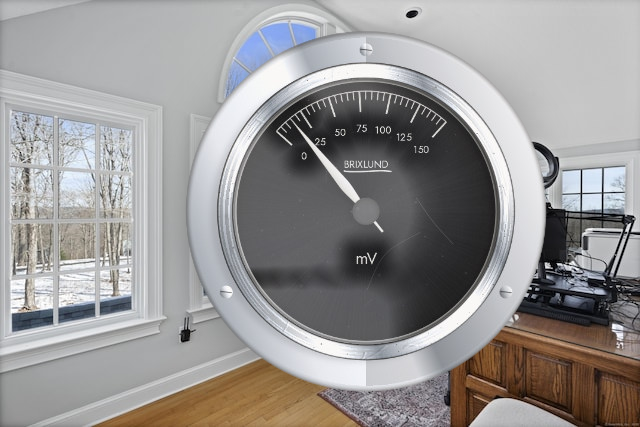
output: 15 (mV)
